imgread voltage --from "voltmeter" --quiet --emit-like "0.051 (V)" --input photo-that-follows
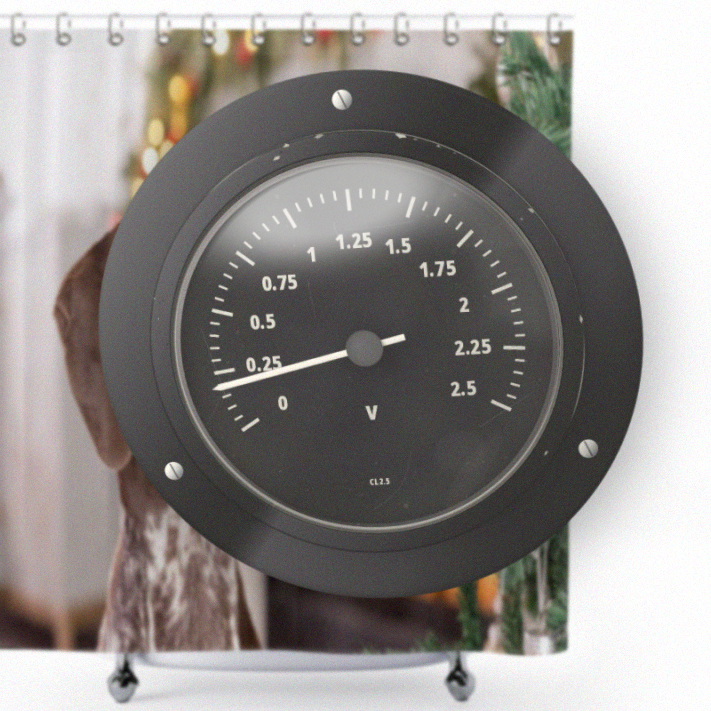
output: 0.2 (V)
